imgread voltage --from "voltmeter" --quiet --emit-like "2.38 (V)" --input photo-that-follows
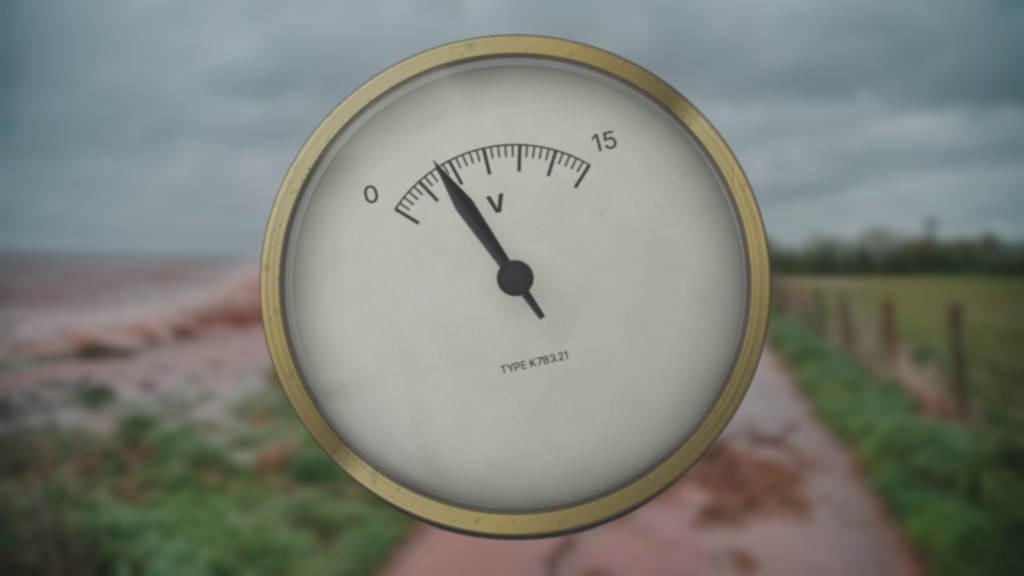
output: 4 (V)
